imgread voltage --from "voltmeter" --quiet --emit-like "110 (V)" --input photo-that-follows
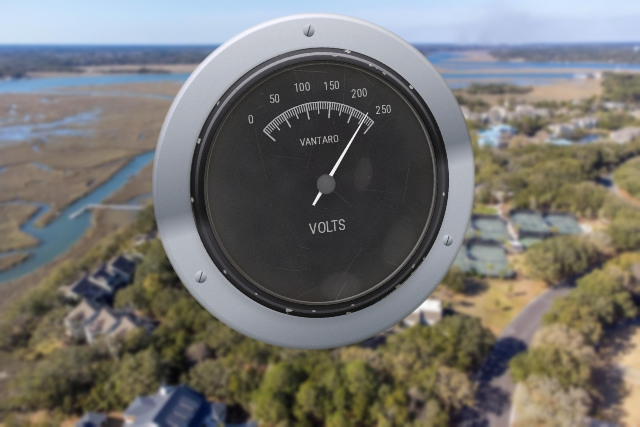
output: 225 (V)
